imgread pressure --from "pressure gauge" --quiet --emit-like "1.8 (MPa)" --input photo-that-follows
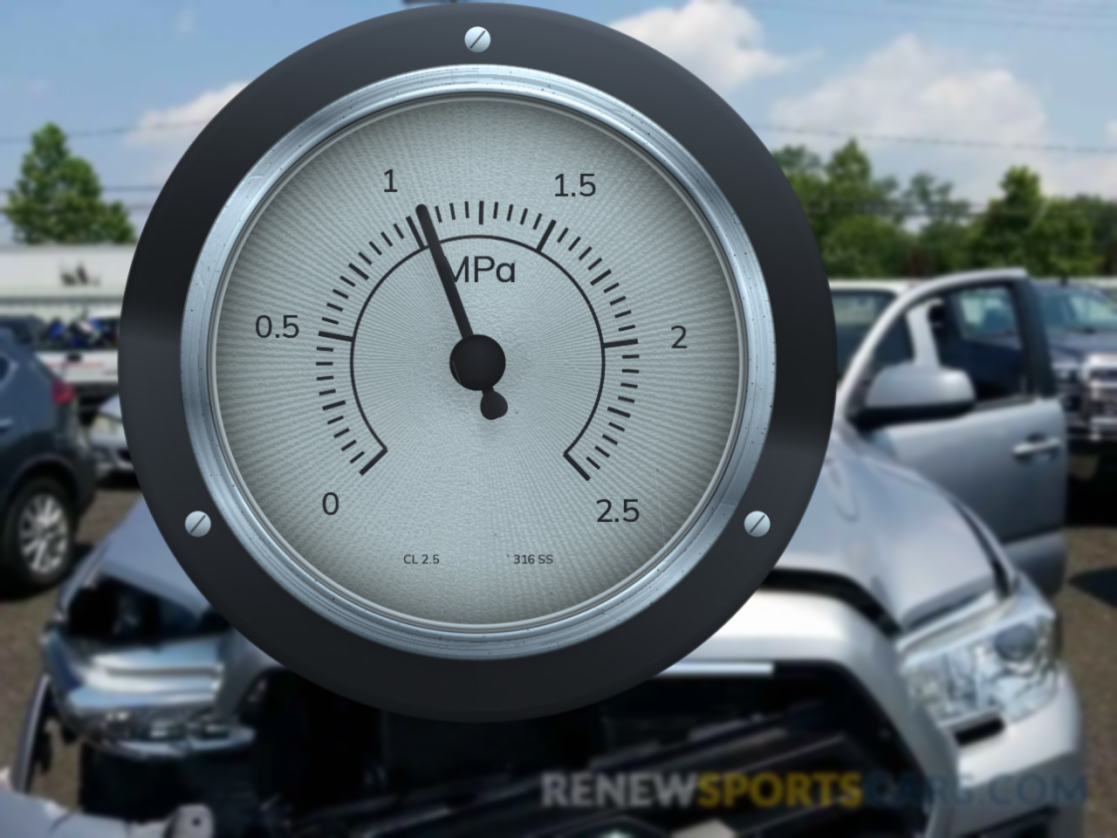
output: 1.05 (MPa)
